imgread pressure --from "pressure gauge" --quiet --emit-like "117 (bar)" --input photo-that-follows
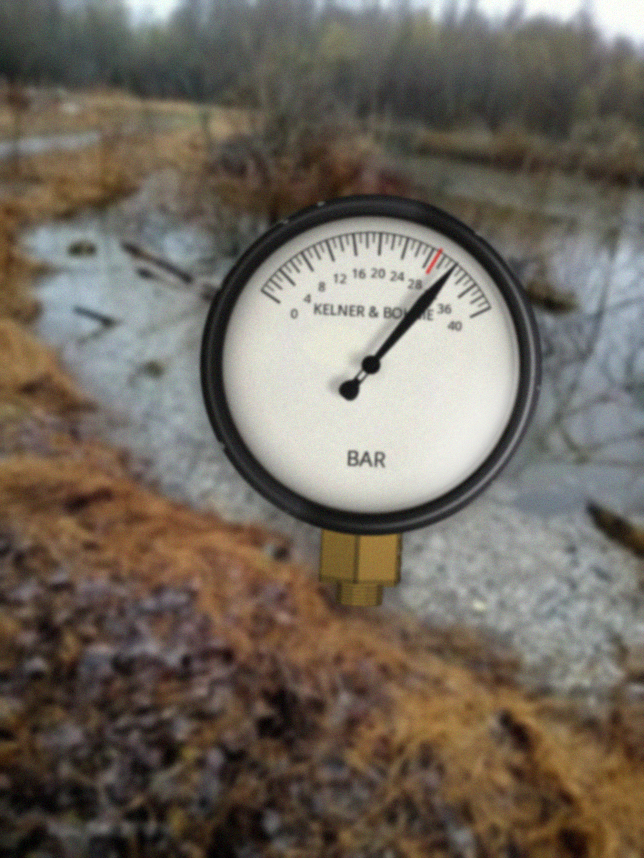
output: 32 (bar)
